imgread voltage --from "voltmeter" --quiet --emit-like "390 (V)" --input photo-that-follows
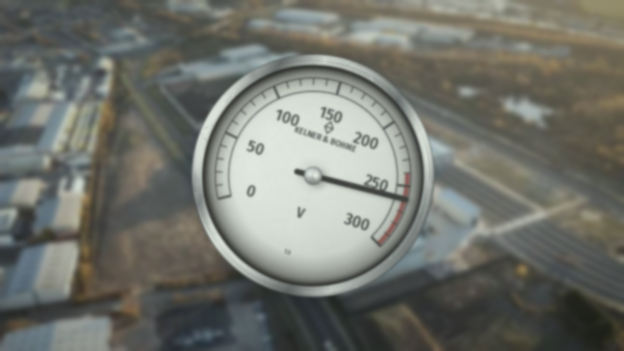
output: 260 (V)
